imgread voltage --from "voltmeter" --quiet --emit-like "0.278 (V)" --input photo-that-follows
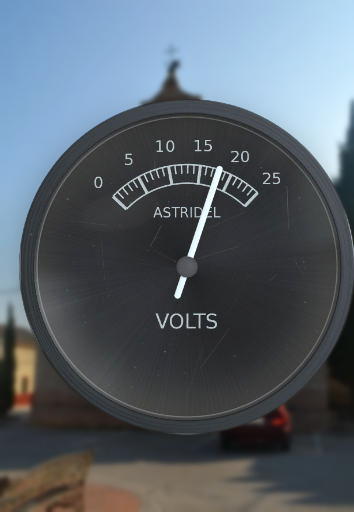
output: 18 (V)
